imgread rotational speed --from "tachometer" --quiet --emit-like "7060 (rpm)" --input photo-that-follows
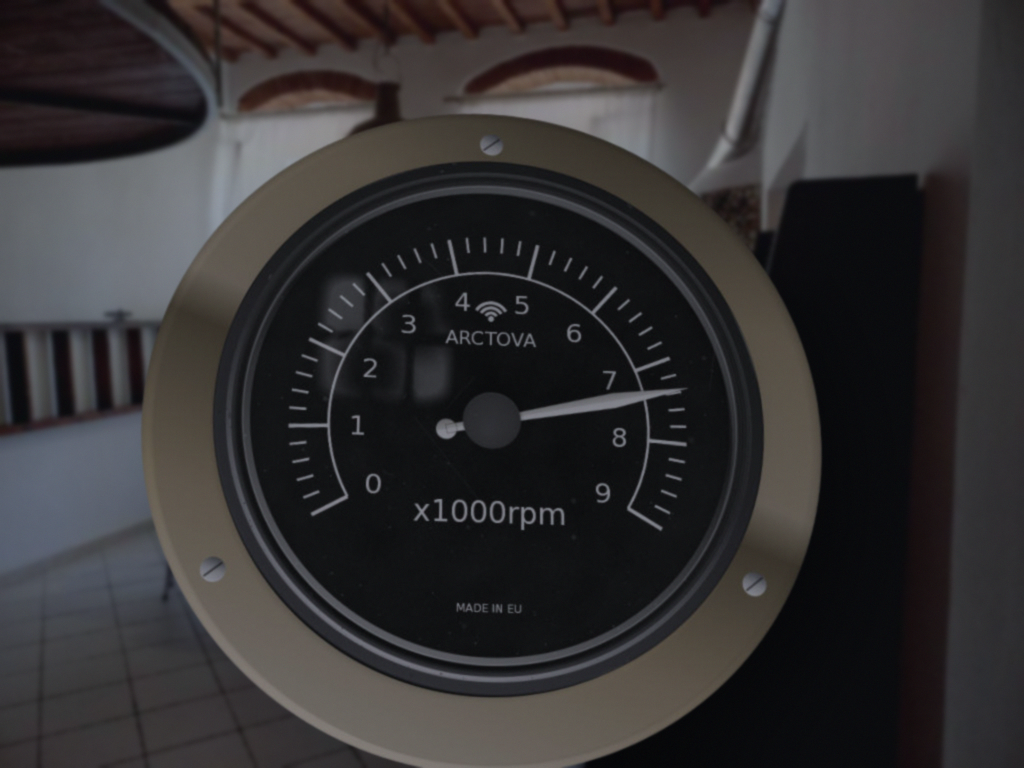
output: 7400 (rpm)
